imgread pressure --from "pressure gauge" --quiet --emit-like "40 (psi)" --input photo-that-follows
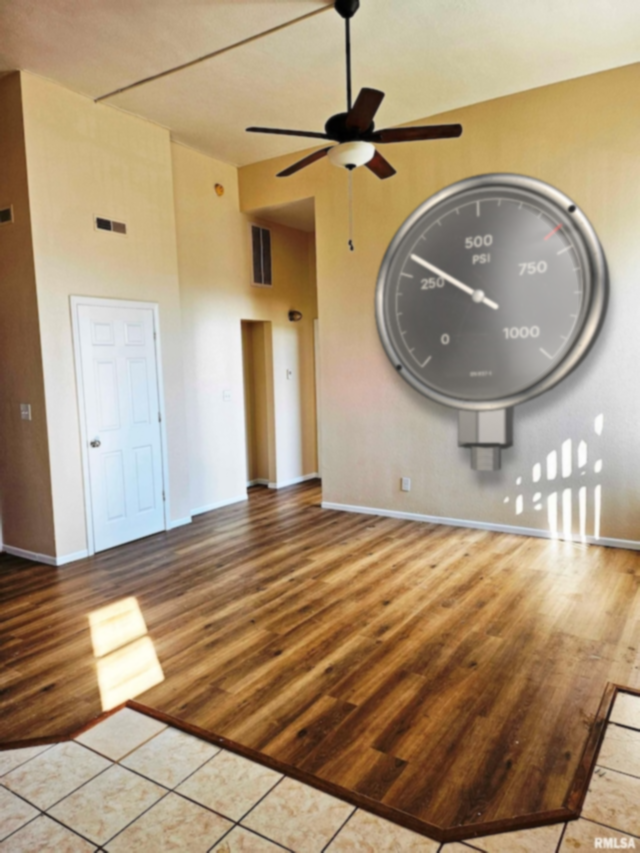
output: 300 (psi)
